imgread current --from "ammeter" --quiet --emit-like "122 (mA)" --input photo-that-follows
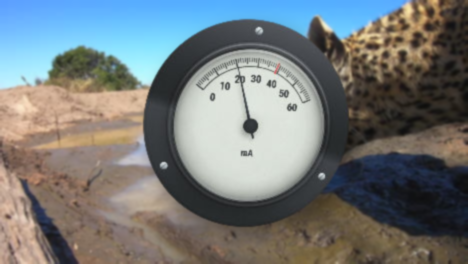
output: 20 (mA)
